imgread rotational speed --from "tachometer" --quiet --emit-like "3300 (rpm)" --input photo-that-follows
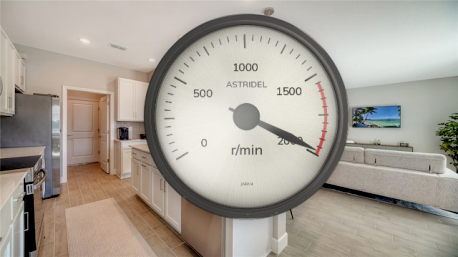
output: 1975 (rpm)
